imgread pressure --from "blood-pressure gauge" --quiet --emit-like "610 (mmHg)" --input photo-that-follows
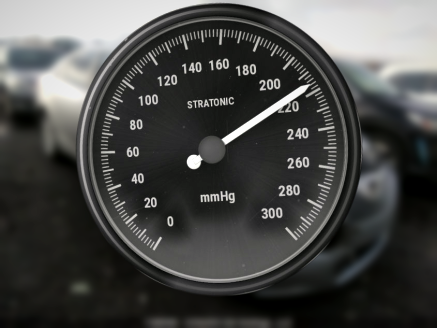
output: 216 (mmHg)
